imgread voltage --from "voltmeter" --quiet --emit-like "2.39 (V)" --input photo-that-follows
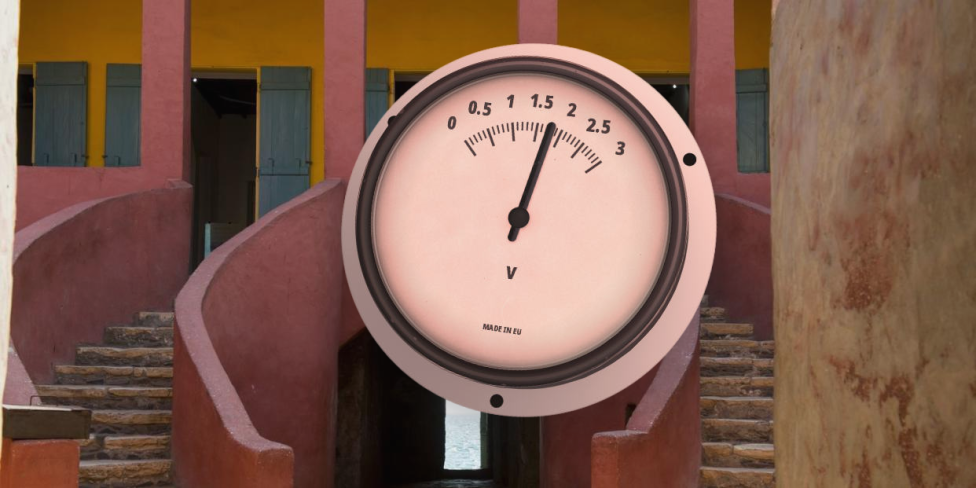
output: 1.8 (V)
